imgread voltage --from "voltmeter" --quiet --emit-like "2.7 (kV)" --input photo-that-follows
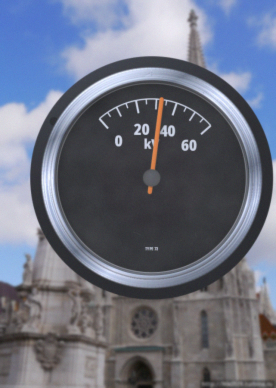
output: 32.5 (kV)
